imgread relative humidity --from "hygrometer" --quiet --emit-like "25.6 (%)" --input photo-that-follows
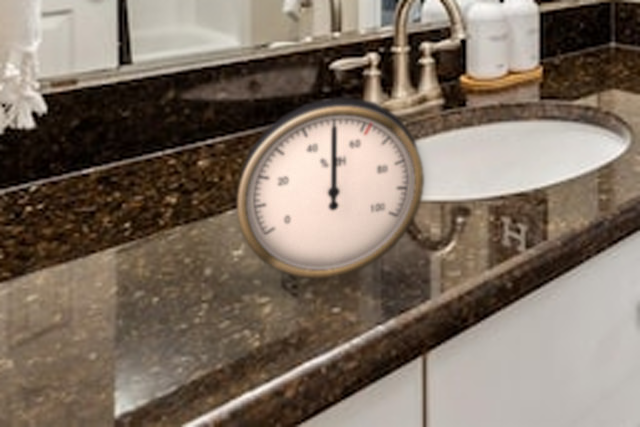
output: 50 (%)
